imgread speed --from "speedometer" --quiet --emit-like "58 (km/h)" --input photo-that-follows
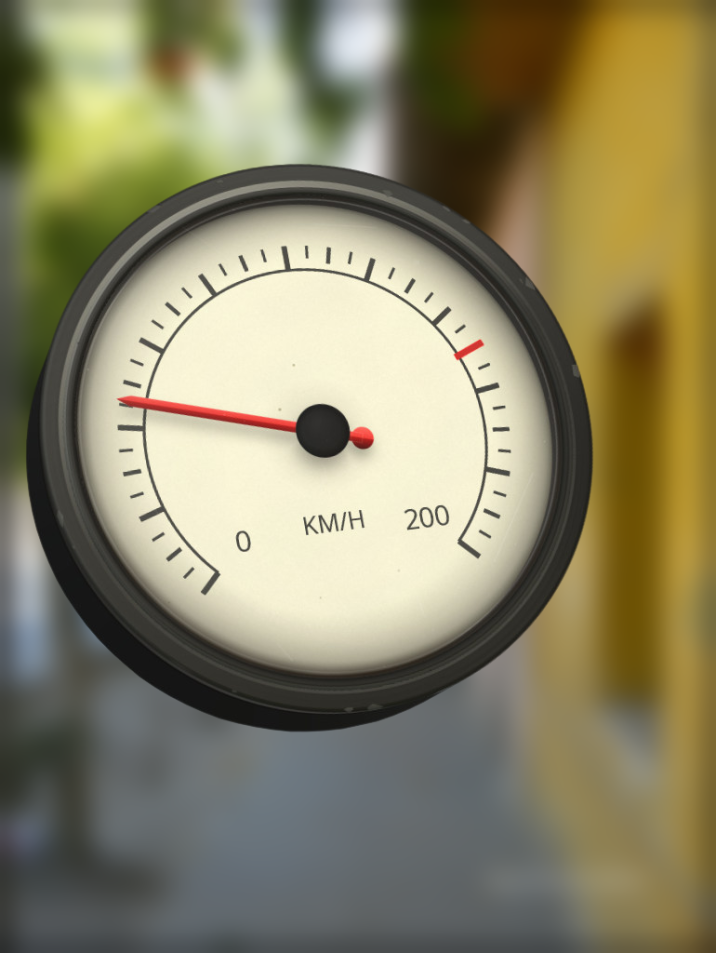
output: 45 (km/h)
